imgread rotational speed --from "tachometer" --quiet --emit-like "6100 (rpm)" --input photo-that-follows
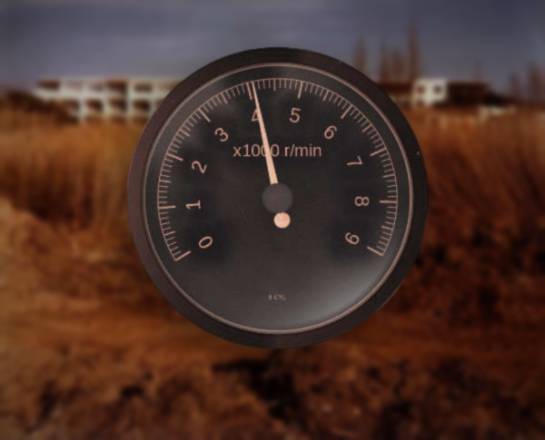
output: 4100 (rpm)
